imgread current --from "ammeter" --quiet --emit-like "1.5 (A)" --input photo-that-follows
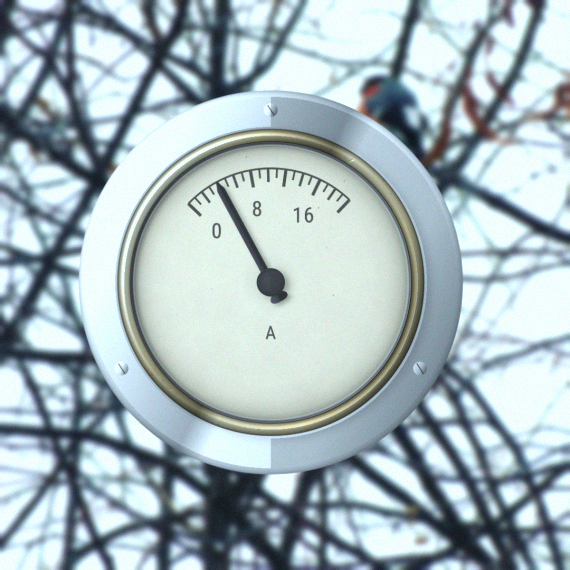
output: 4 (A)
